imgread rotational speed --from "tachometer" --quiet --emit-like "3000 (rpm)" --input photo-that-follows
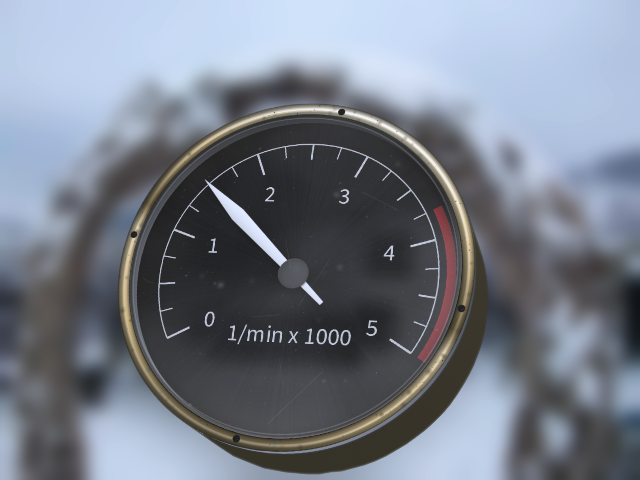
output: 1500 (rpm)
